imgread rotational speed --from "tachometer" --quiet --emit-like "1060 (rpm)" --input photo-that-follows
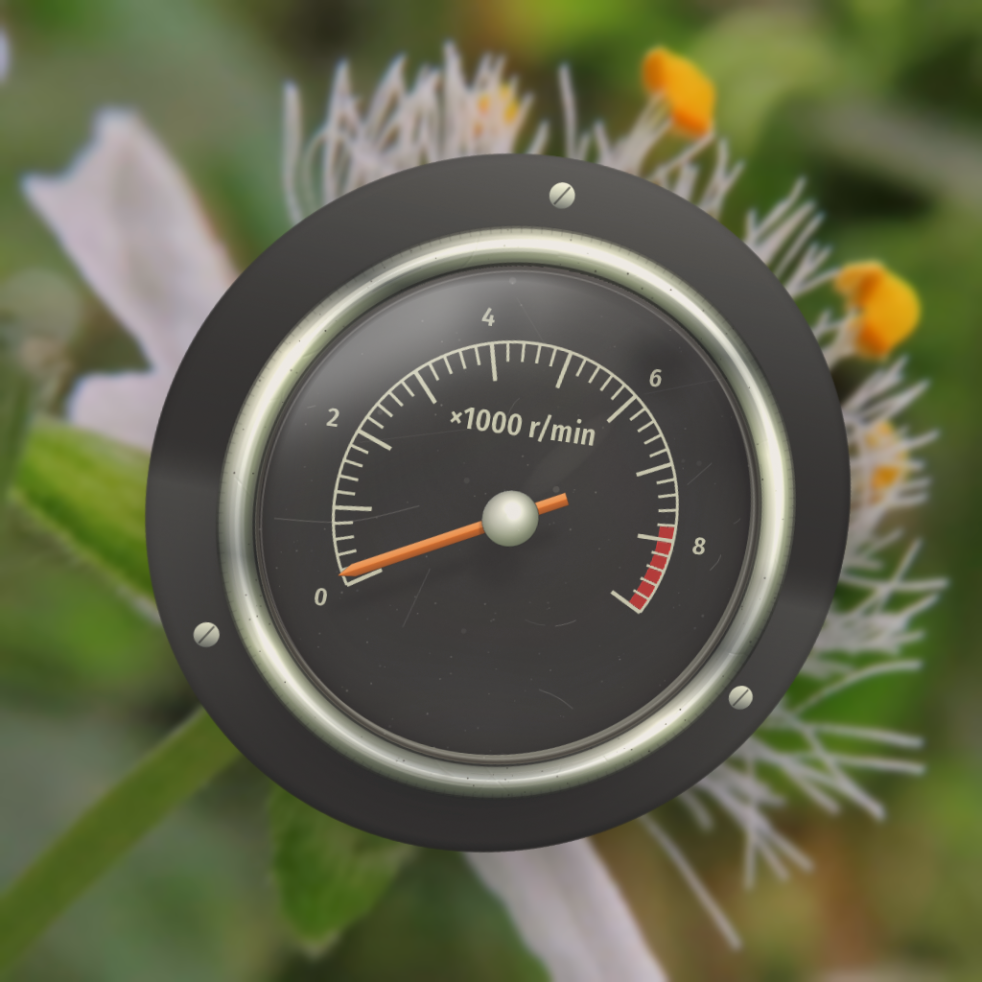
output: 200 (rpm)
